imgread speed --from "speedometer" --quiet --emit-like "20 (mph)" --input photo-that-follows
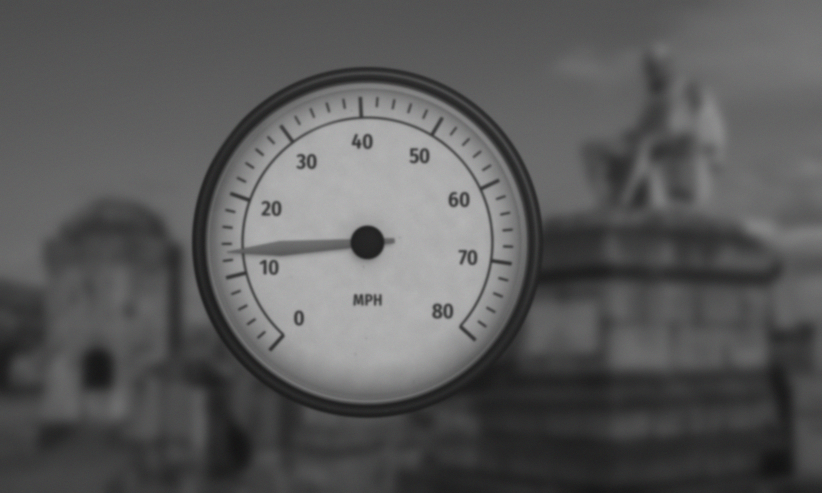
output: 13 (mph)
